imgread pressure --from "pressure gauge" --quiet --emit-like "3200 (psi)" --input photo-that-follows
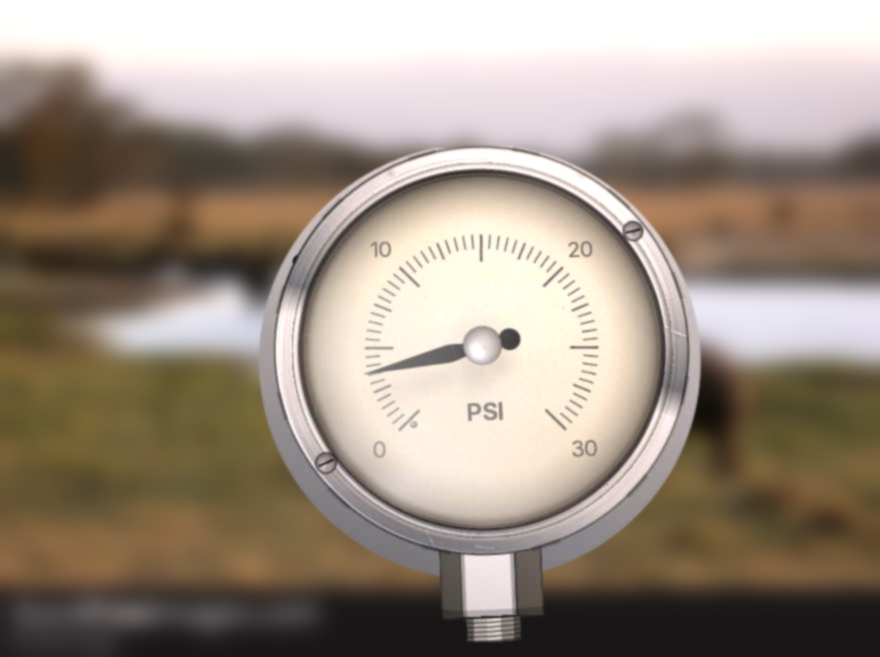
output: 3.5 (psi)
